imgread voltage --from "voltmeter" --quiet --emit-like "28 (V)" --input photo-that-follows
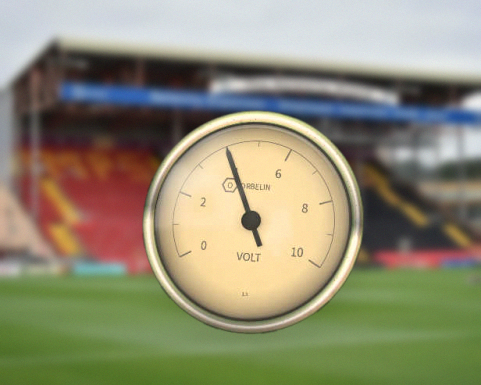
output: 4 (V)
